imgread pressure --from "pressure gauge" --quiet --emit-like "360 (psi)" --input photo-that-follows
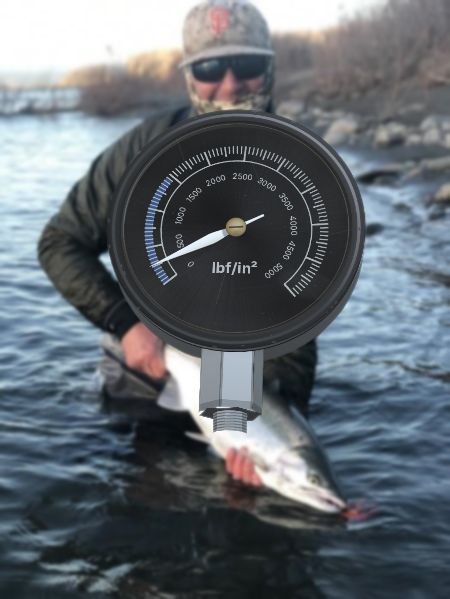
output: 250 (psi)
